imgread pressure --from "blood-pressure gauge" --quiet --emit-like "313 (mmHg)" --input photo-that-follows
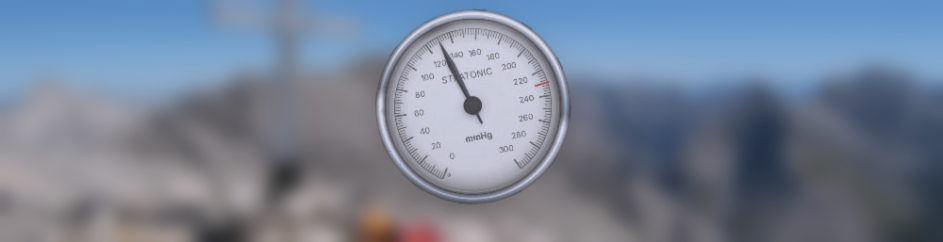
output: 130 (mmHg)
